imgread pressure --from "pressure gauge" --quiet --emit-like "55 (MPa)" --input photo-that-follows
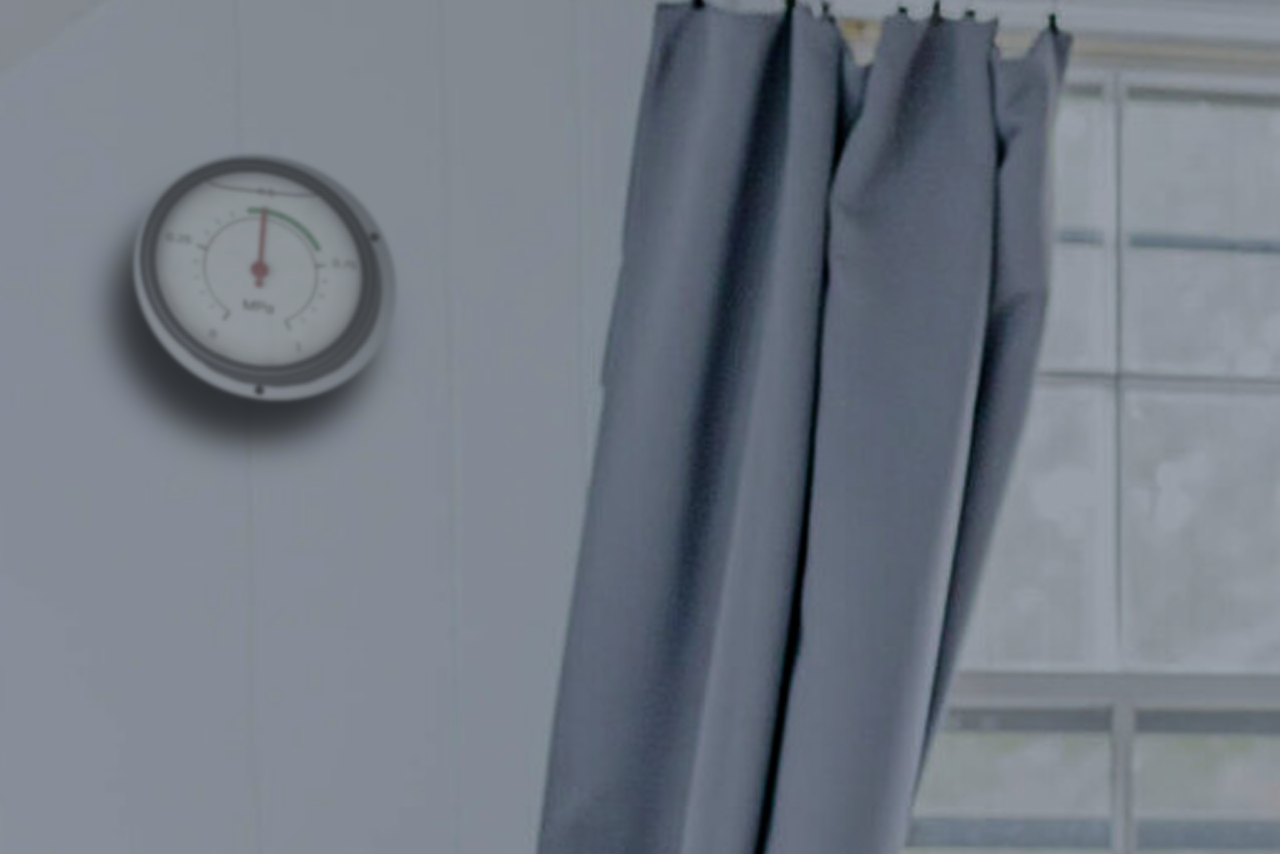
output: 0.5 (MPa)
